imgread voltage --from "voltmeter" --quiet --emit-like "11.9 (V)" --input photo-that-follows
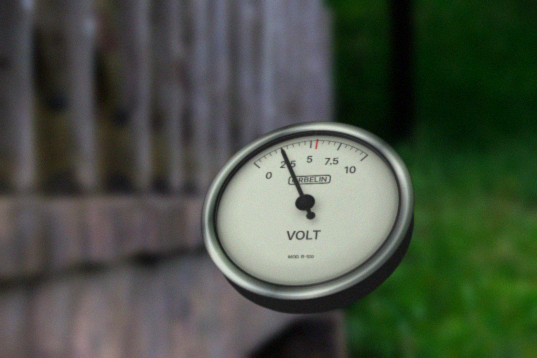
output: 2.5 (V)
